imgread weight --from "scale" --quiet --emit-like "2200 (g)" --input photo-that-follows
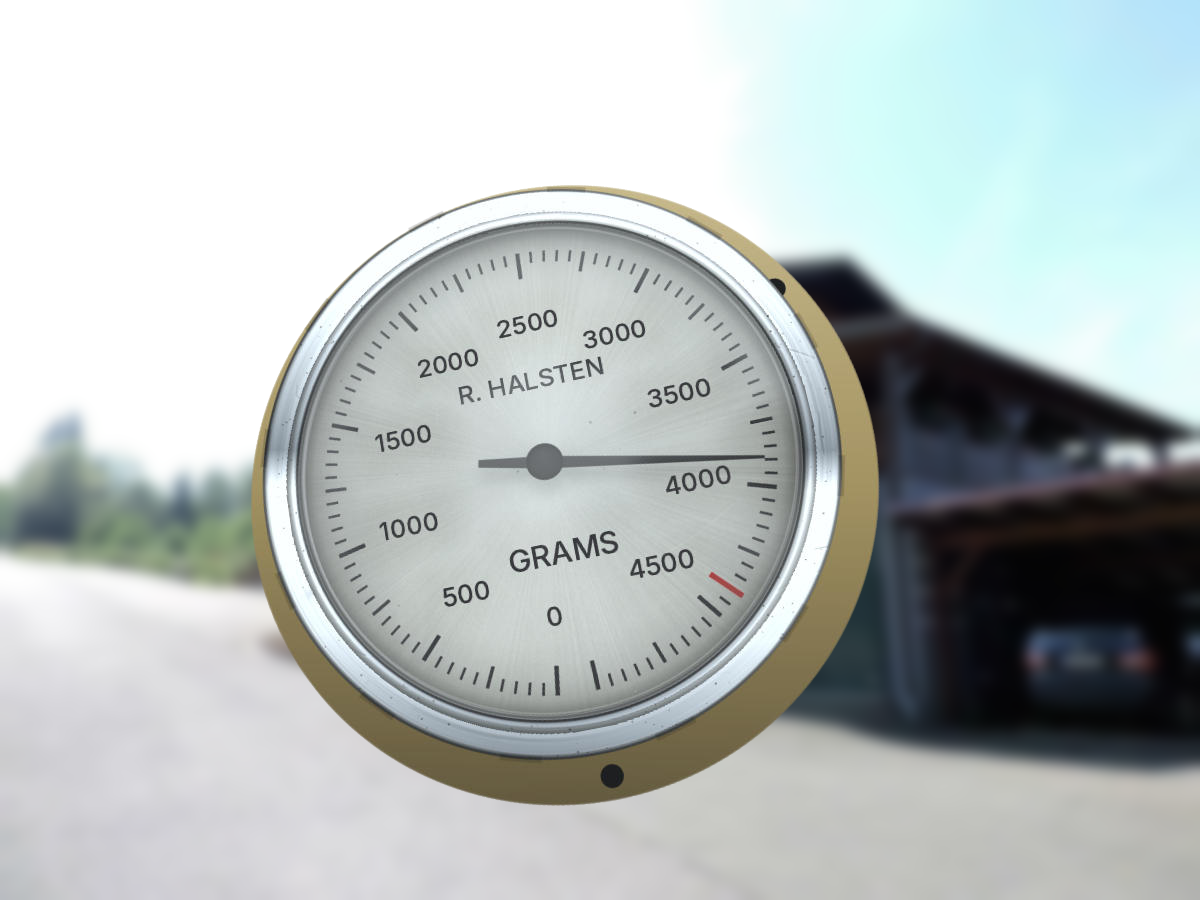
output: 3900 (g)
